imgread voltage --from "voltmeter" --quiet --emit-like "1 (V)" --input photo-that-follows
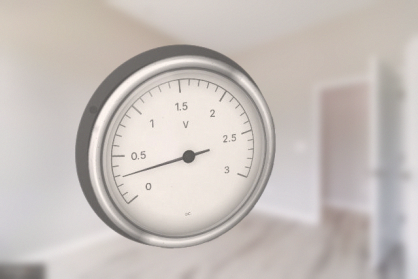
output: 0.3 (V)
